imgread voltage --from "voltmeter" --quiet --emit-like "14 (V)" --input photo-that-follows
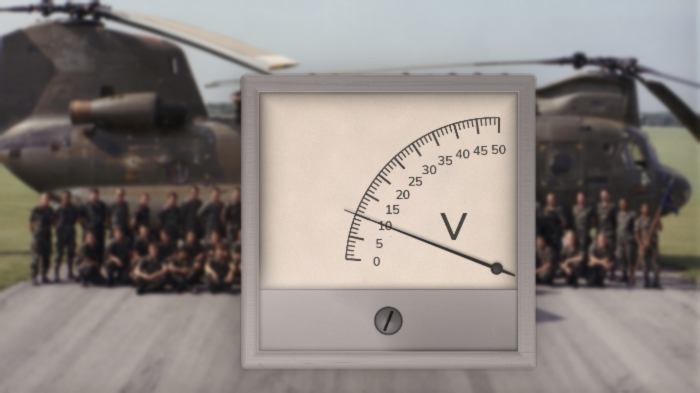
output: 10 (V)
